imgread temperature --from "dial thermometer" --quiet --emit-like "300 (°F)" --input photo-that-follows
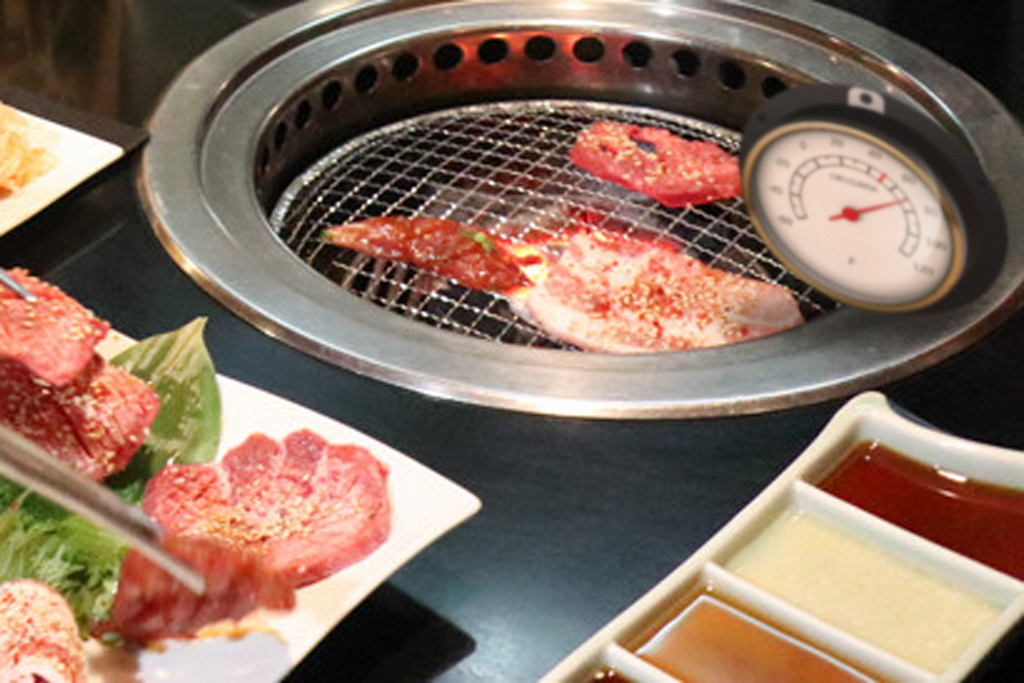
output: 70 (°F)
